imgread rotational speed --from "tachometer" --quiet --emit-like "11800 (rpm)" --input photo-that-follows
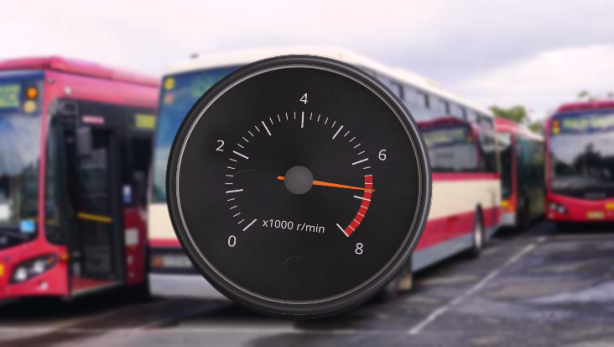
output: 6800 (rpm)
